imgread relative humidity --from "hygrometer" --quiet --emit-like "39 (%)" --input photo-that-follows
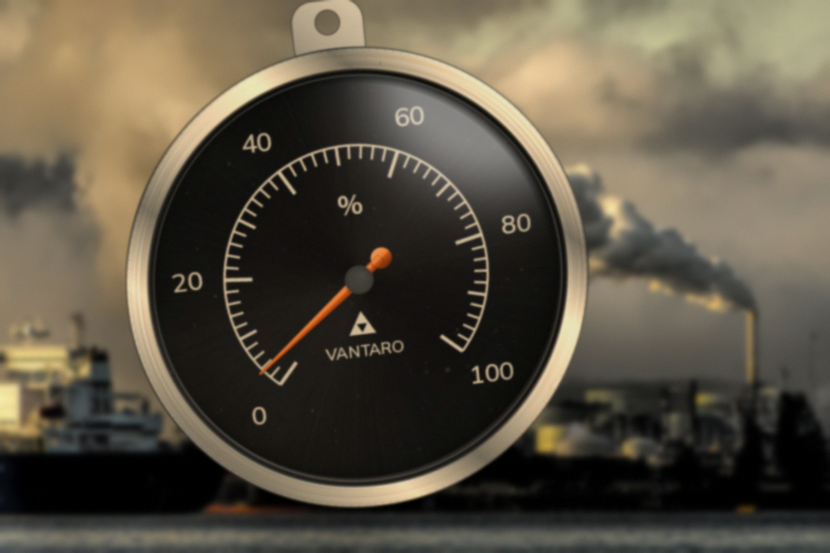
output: 4 (%)
